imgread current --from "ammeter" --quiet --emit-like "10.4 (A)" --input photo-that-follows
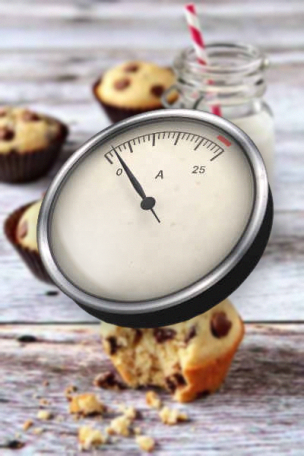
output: 2 (A)
